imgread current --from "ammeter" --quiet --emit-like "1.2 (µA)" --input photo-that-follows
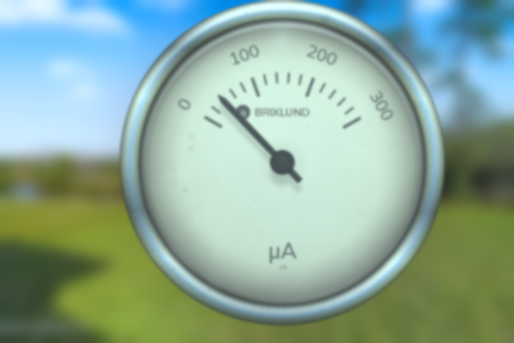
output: 40 (µA)
